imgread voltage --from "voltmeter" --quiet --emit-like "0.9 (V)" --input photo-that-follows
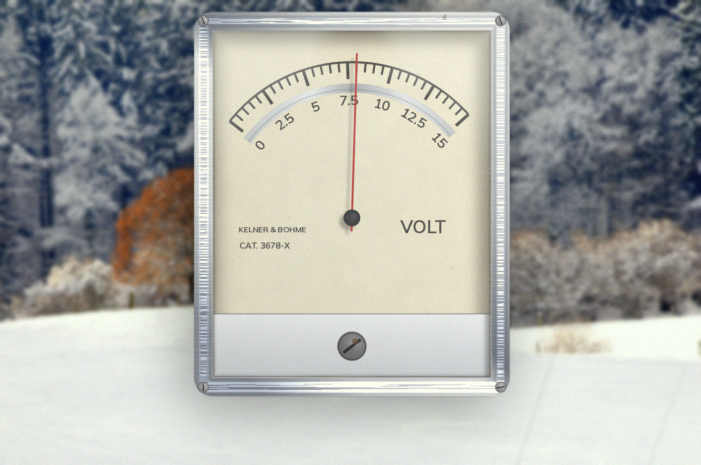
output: 8 (V)
